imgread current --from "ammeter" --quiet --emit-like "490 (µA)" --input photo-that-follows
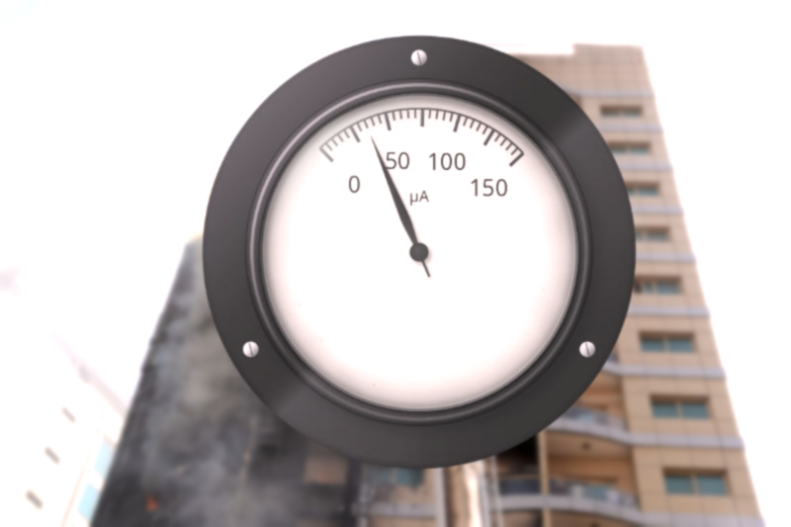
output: 35 (µA)
